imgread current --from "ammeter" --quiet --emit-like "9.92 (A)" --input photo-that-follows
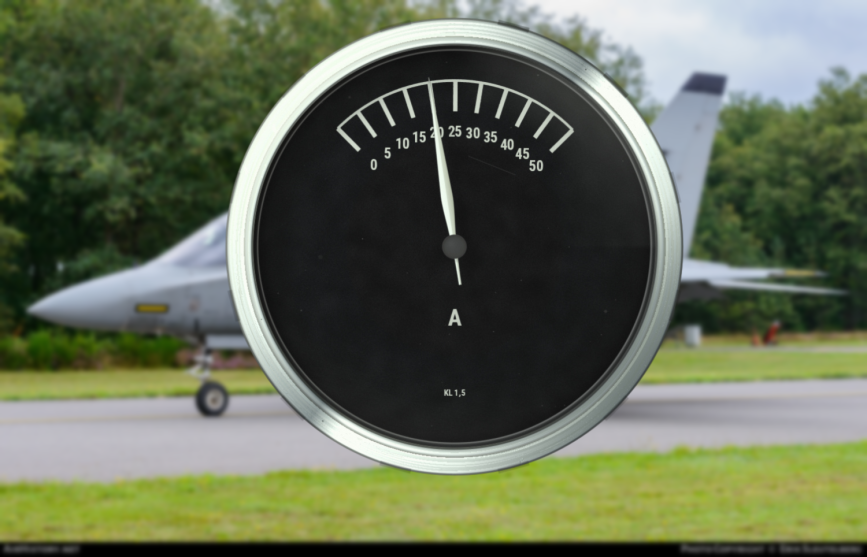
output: 20 (A)
